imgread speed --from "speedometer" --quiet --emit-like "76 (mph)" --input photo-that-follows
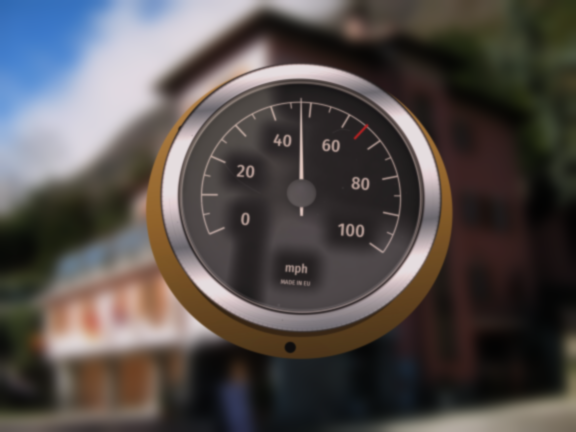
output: 47.5 (mph)
